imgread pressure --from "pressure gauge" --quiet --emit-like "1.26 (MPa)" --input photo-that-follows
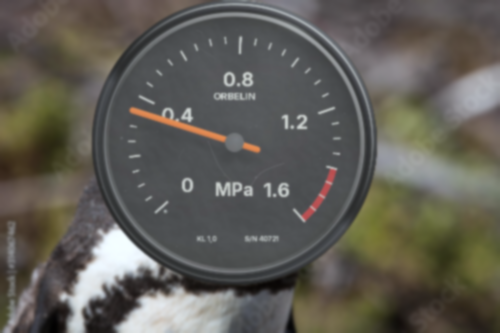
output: 0.35 (MPa)
